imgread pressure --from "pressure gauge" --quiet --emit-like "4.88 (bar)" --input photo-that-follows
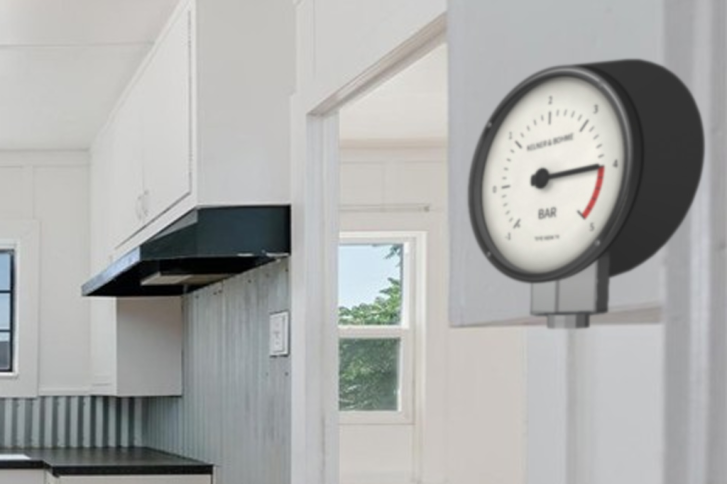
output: 4 (bar)
